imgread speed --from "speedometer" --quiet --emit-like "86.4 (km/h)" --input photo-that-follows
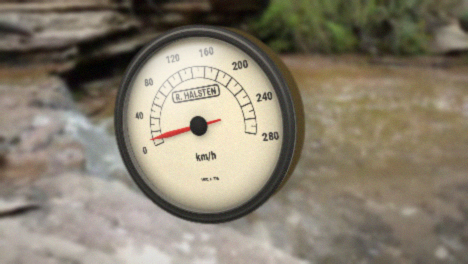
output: 10 (km/h)
